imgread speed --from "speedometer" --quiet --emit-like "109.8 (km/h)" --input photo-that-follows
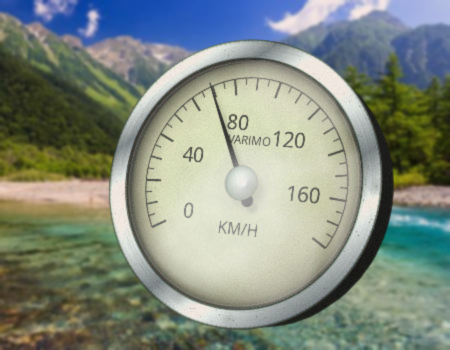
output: 70 (km/h)
